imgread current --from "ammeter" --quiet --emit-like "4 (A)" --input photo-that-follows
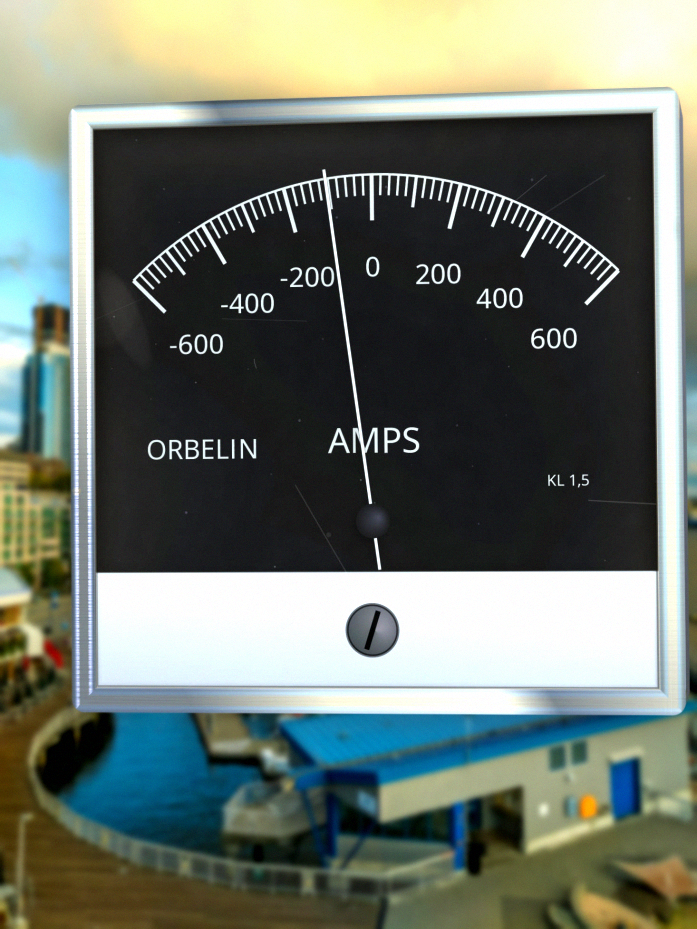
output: -100 (A)
